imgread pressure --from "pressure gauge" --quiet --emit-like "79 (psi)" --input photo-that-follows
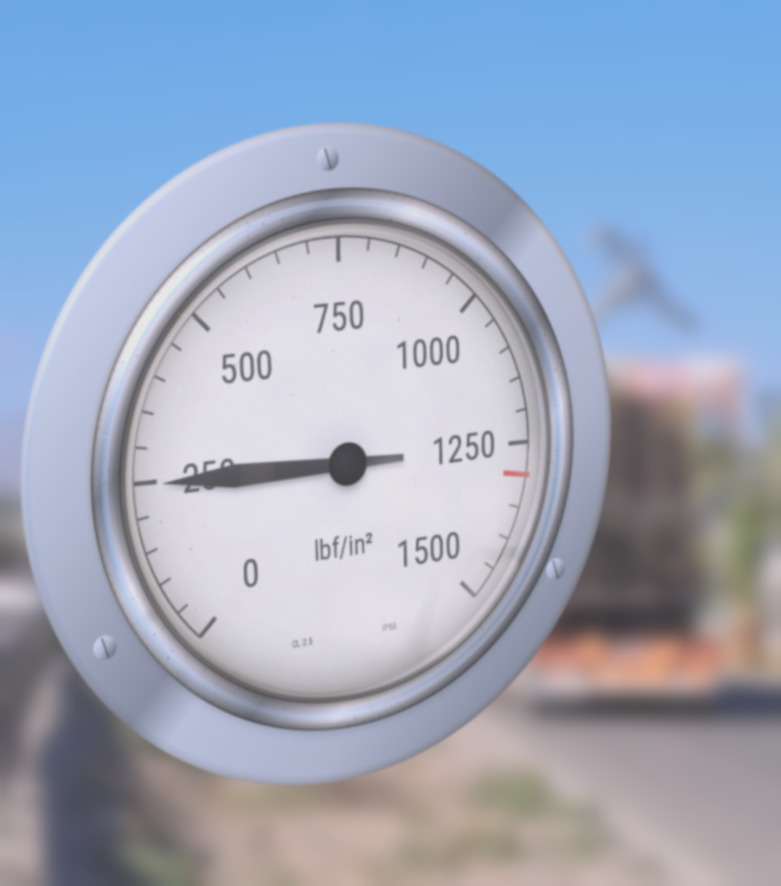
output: 250 (psi)
